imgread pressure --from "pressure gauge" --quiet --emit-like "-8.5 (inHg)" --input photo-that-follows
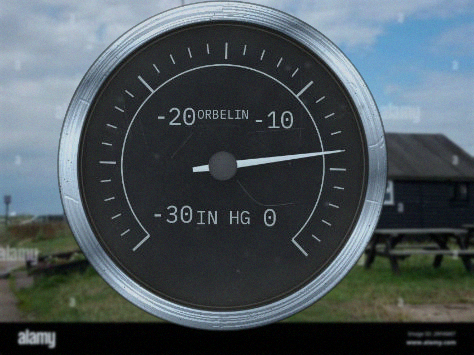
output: -6 (inHg)
